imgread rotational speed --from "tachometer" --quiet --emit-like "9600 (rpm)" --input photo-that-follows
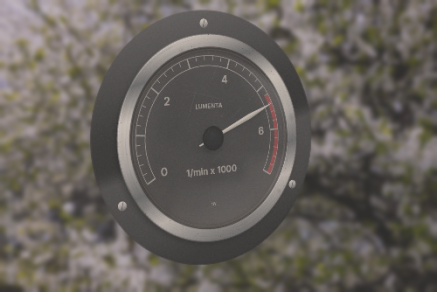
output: 5400 (rpm)
